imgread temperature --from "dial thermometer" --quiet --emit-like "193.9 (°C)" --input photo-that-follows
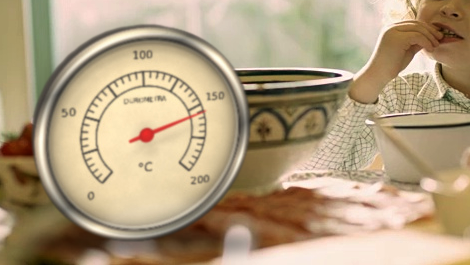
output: 155 (°C)
